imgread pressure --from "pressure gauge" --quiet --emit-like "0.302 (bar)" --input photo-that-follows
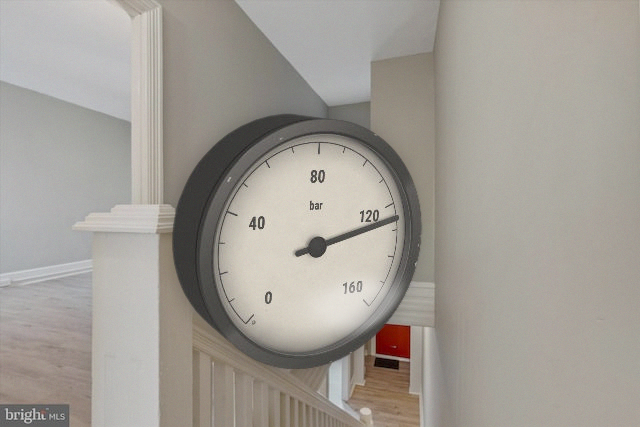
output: 125 (bar)
